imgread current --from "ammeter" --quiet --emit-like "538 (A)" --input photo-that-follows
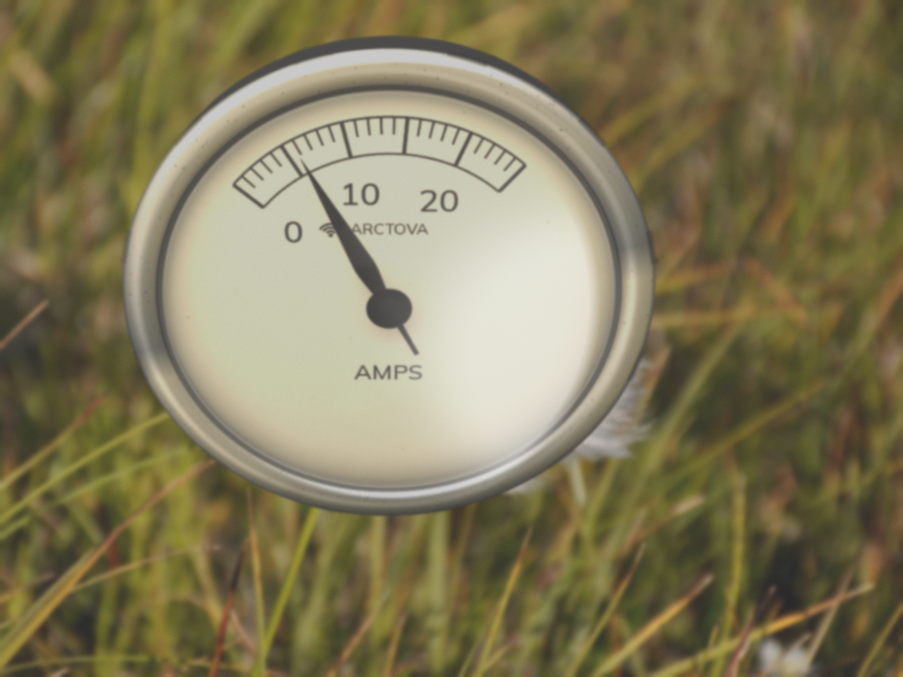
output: 6 (A)
